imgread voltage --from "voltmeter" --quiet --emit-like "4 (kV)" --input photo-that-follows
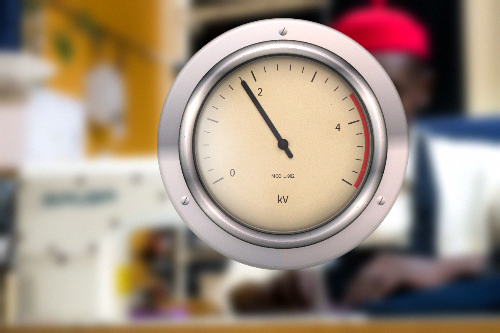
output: 1.8 (kV)
